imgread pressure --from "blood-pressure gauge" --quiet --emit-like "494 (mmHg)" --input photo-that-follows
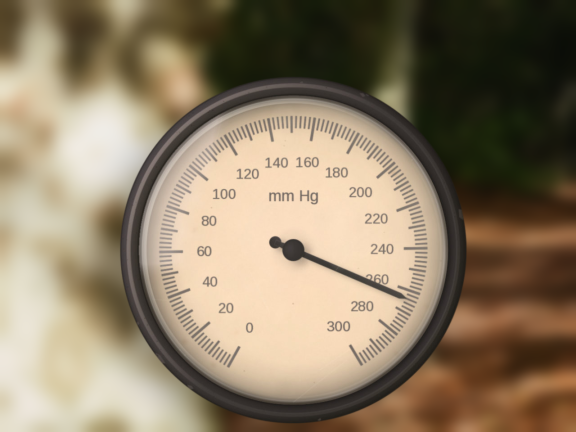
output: 264 (mmHg)
